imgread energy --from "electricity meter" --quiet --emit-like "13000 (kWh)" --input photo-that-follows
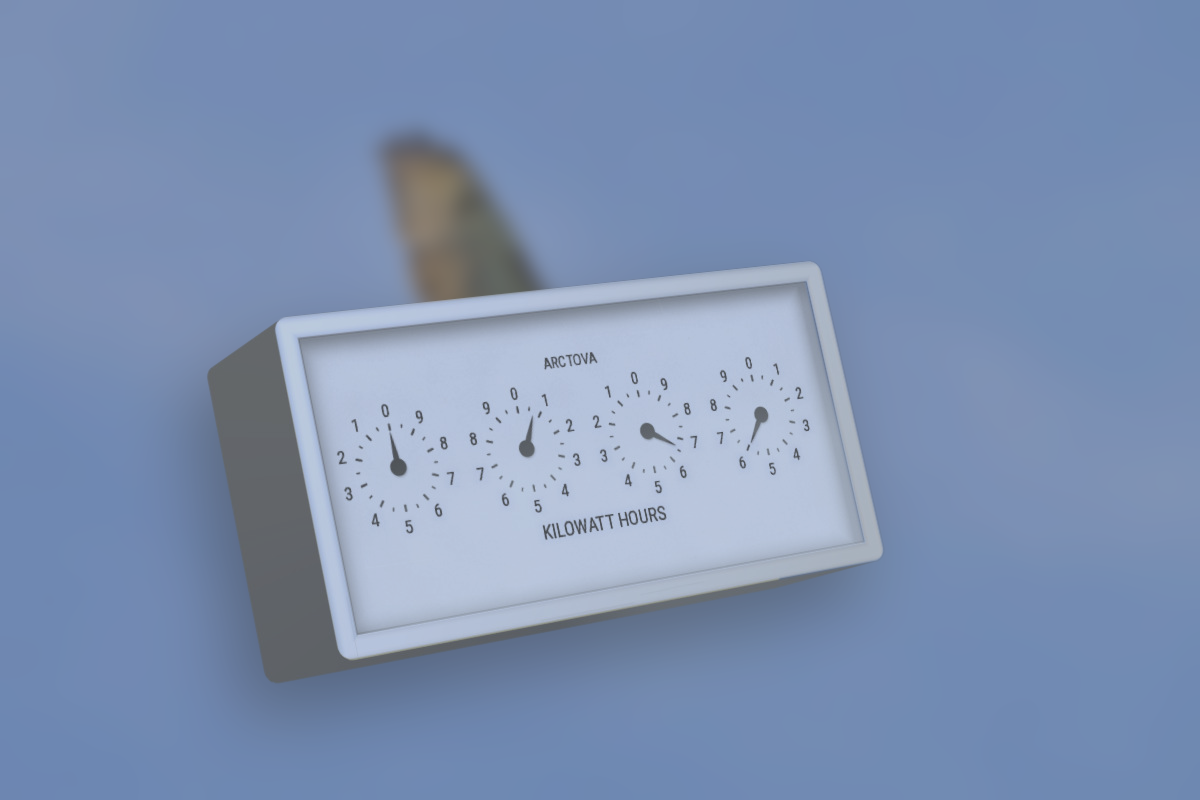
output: 66 (kWh)
